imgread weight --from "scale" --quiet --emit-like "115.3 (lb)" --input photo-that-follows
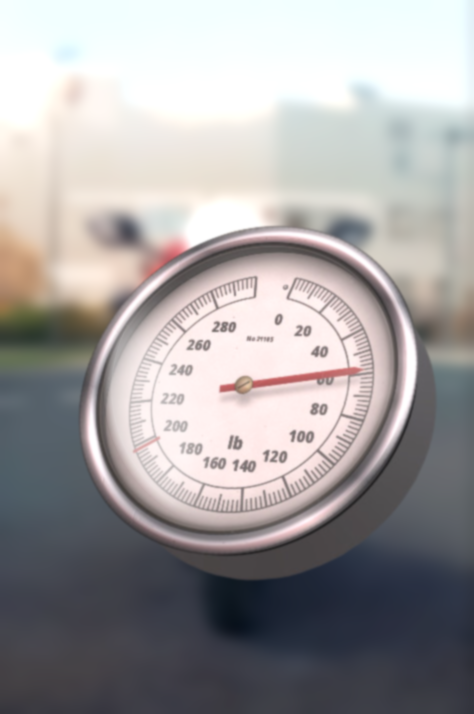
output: 60 (lb)
